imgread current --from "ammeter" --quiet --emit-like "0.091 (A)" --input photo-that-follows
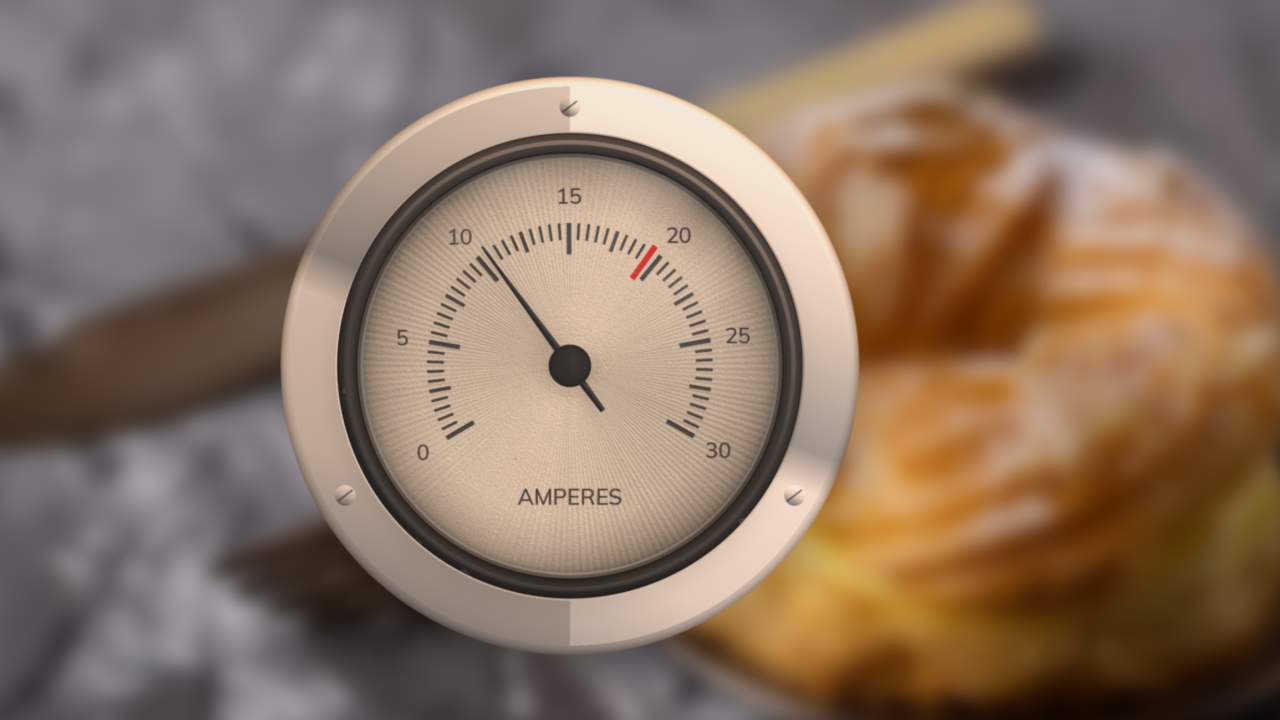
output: 10.5 (A)
